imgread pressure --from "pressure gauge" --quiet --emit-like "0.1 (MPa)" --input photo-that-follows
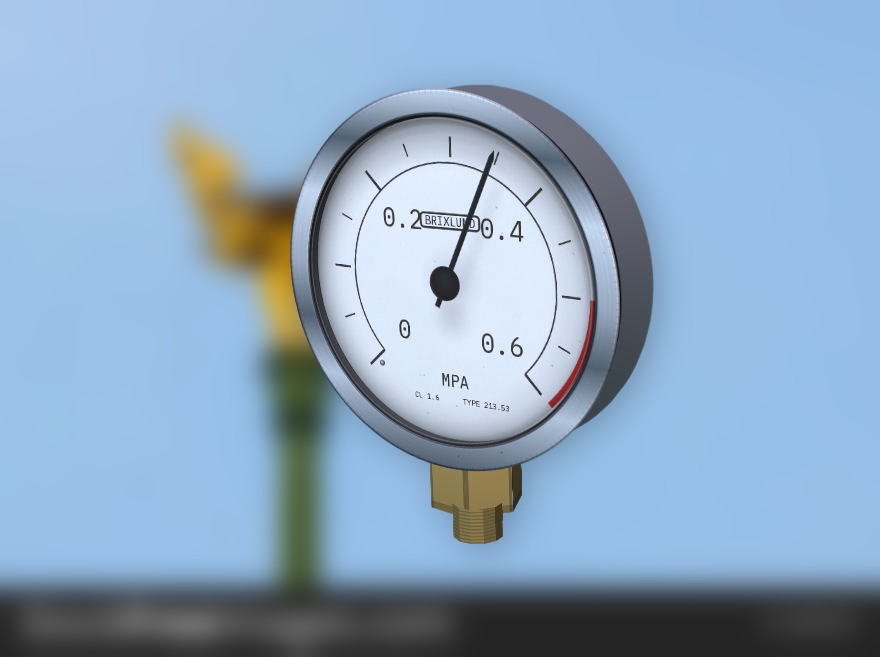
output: 0.35 (MPa)
